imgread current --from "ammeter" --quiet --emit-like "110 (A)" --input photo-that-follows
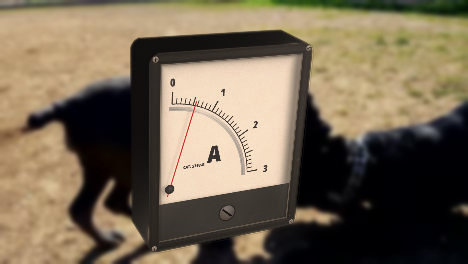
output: 0.5 (A)
